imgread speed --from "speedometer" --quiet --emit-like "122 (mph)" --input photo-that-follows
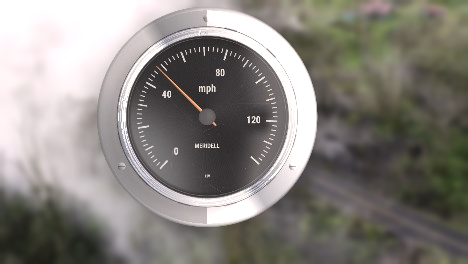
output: 48 (mph)
